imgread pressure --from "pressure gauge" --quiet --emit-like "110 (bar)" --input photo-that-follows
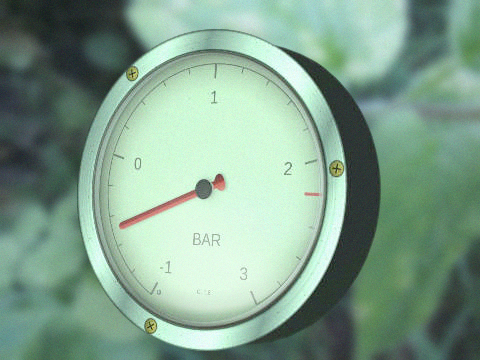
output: -0.5 (bar)
